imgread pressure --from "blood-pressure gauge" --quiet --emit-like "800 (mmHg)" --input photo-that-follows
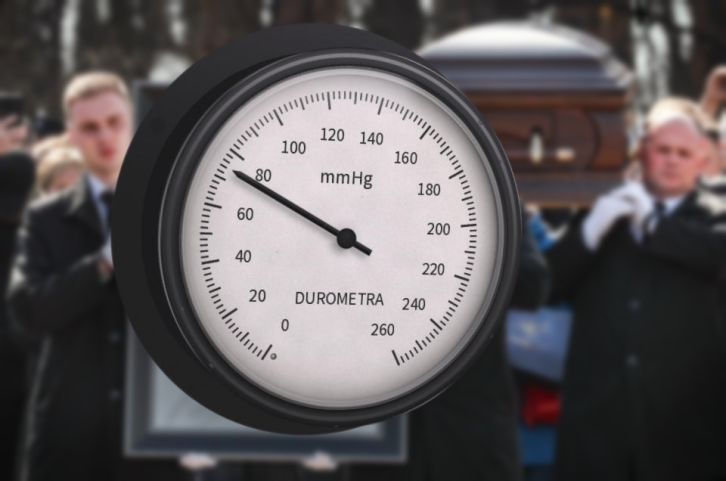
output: 74 (mmHg)
